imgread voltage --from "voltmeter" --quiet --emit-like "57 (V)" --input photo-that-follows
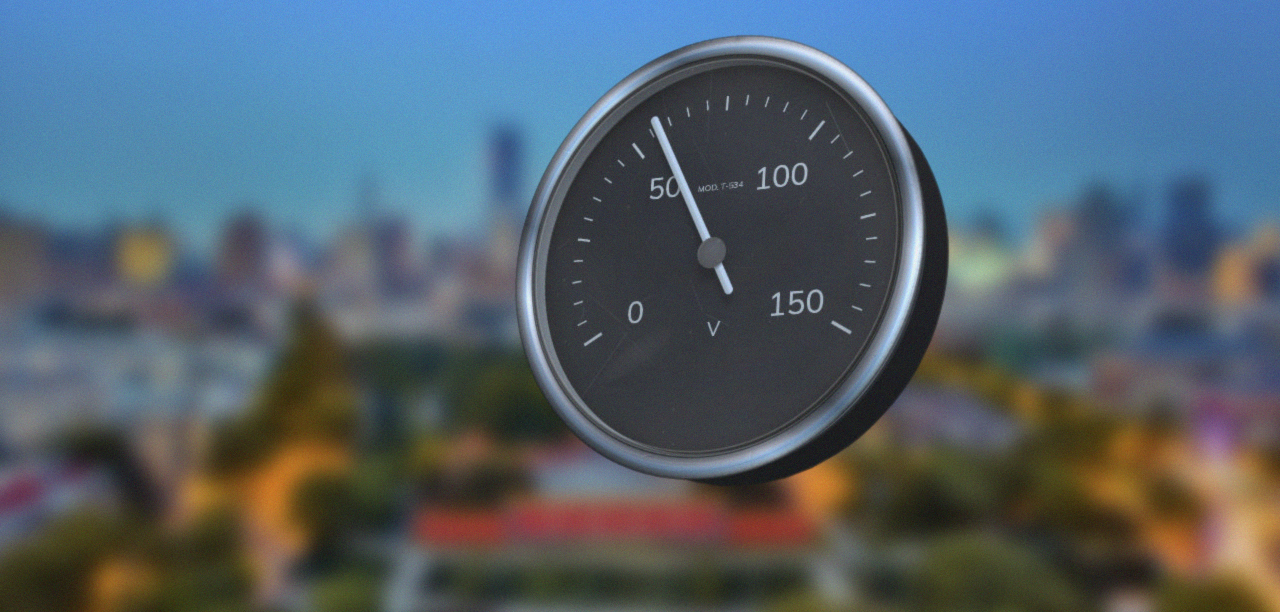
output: 57.5 (V)
